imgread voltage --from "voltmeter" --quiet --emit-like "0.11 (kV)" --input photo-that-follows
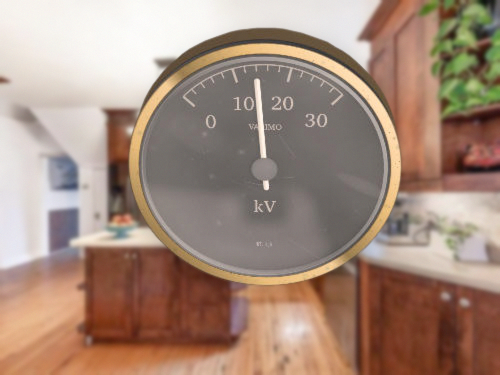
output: 14 (kV)
